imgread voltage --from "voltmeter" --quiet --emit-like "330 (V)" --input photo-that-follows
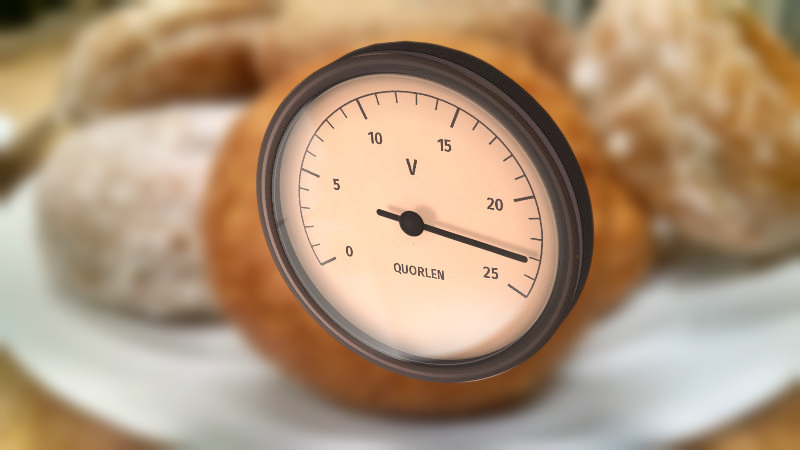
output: 23 (V)
